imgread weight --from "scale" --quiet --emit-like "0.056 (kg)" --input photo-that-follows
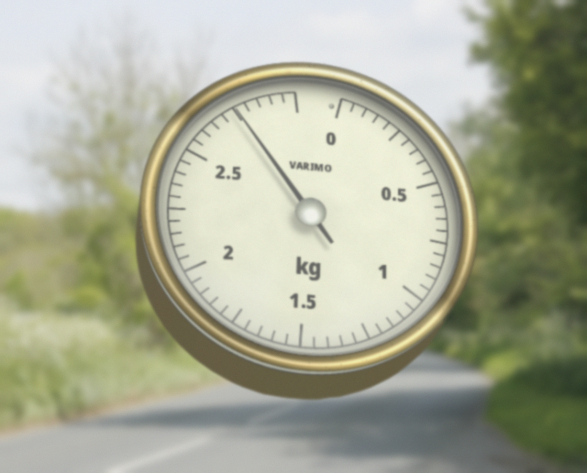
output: 2.75 (kg)
